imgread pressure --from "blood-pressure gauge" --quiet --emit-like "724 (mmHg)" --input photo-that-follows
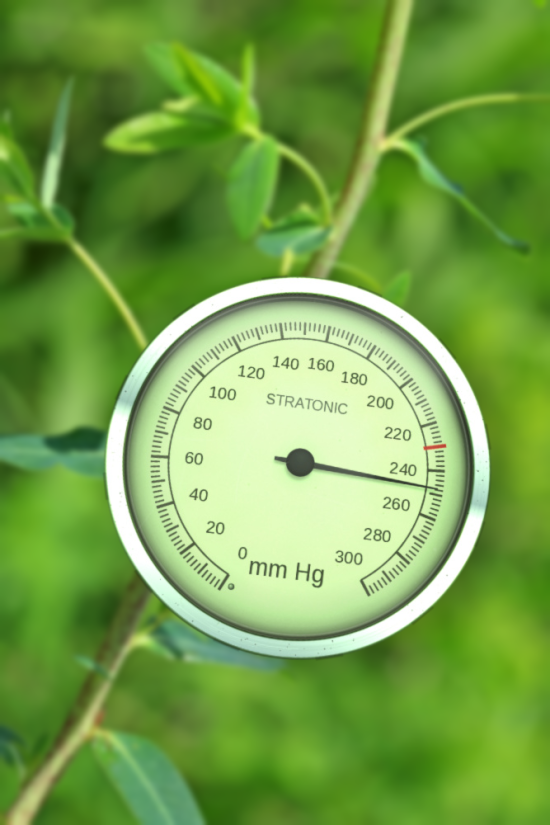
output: 248 (mmHg)
